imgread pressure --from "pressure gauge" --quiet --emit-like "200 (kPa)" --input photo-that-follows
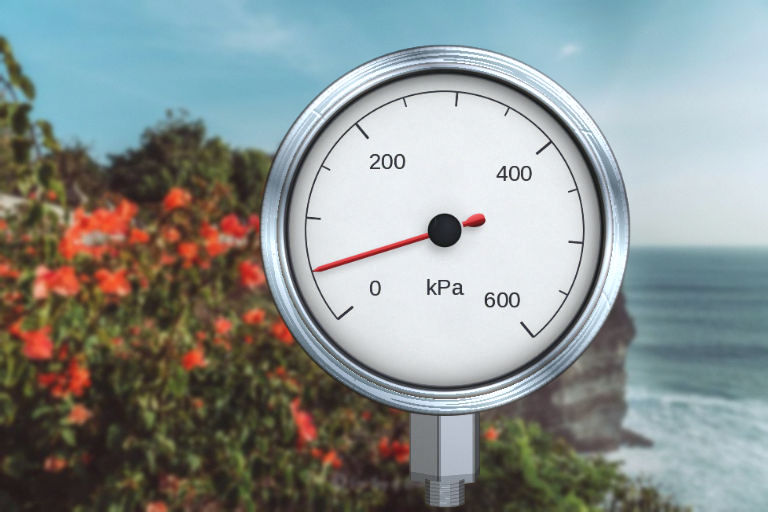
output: 50 (kPa)
